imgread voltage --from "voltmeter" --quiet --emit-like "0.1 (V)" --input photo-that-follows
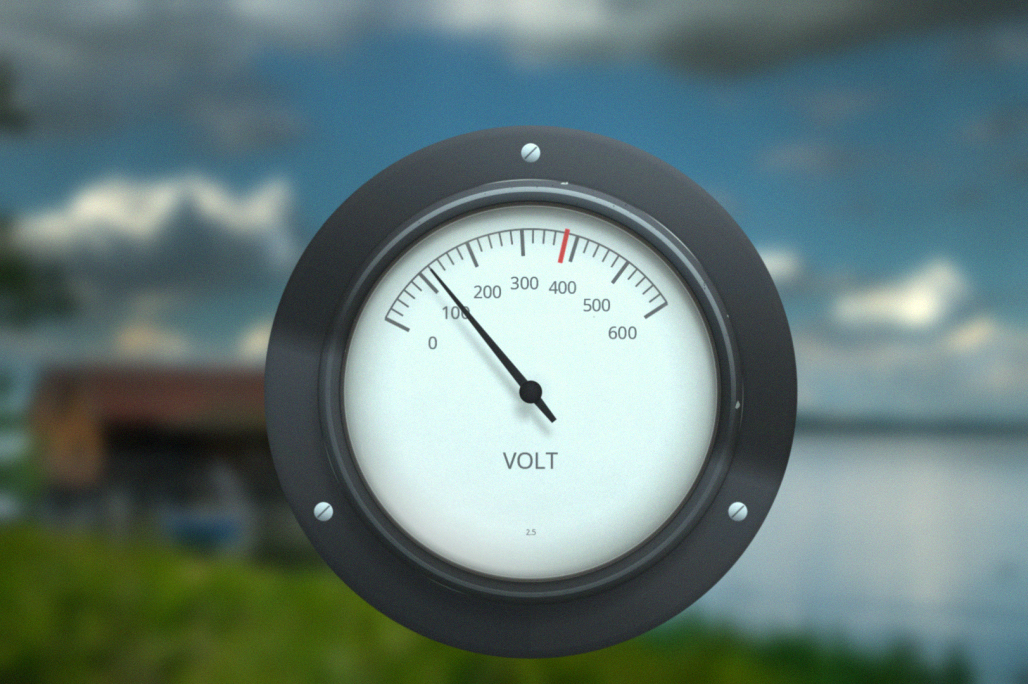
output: 120 (V)
